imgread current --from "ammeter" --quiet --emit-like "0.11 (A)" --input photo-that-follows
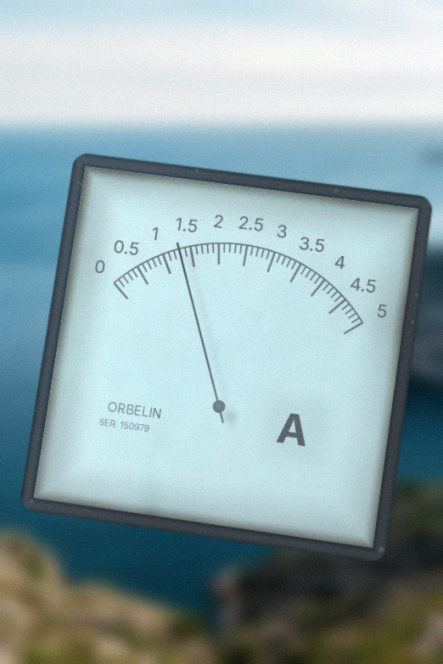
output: 1.3 (A)
